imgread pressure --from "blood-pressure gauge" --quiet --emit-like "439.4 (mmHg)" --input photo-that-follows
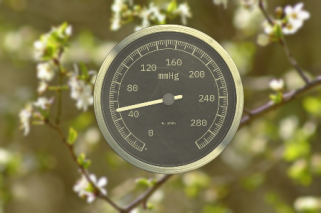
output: 50 (mmHg)
